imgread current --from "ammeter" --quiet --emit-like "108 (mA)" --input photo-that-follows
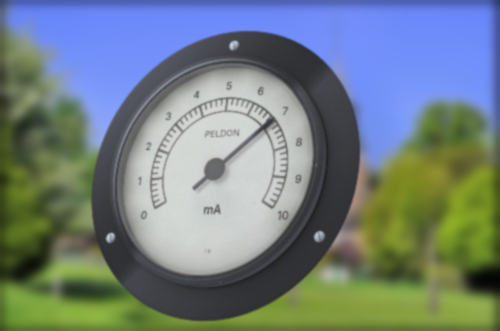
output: 7 (mA)
